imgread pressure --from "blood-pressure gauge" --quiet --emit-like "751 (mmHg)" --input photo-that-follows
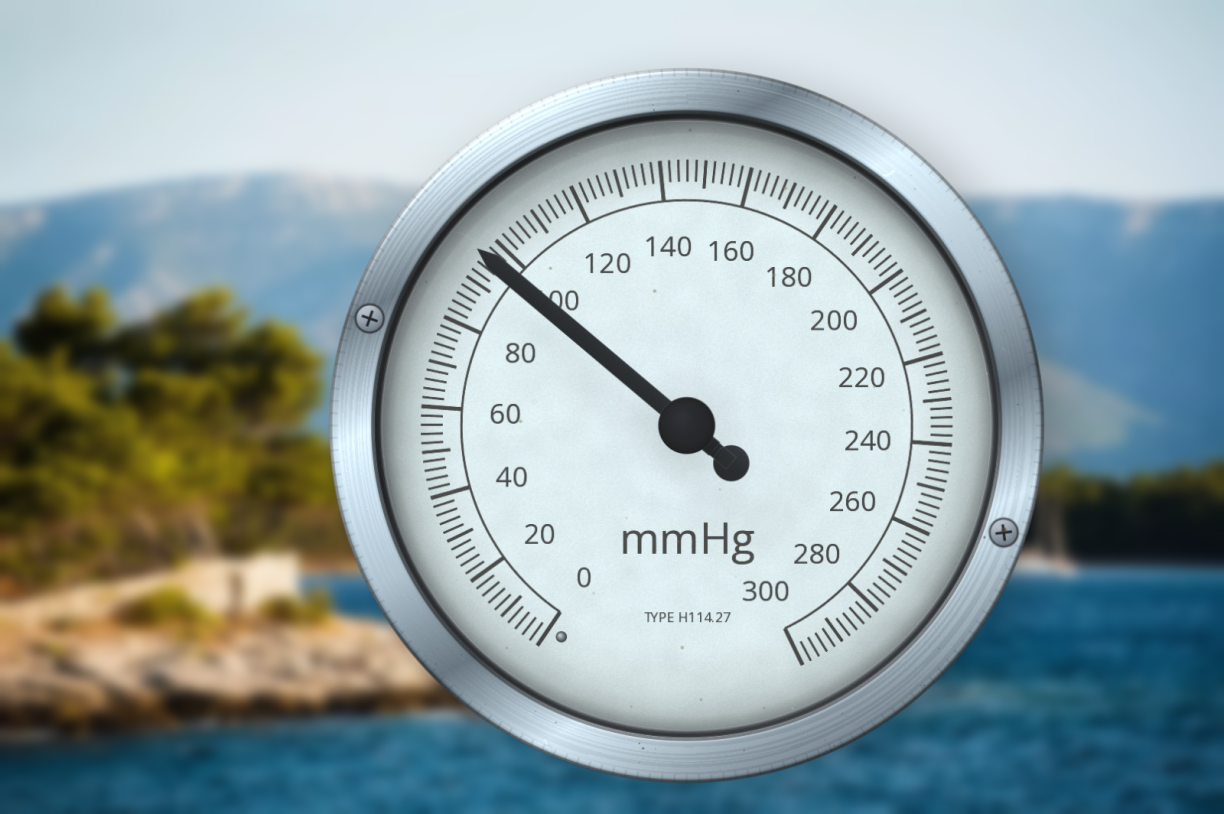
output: 96 (mmHg)
